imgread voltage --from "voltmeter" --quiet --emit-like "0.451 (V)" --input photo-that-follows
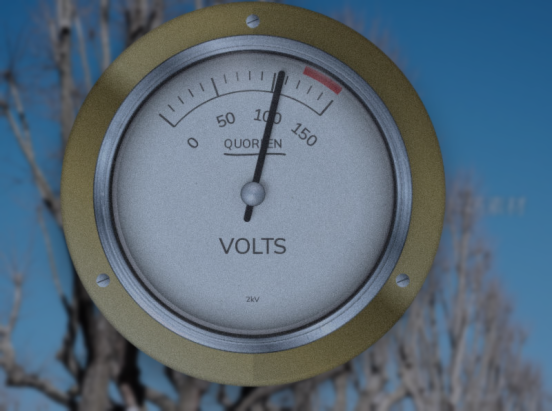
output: 105 (V)
